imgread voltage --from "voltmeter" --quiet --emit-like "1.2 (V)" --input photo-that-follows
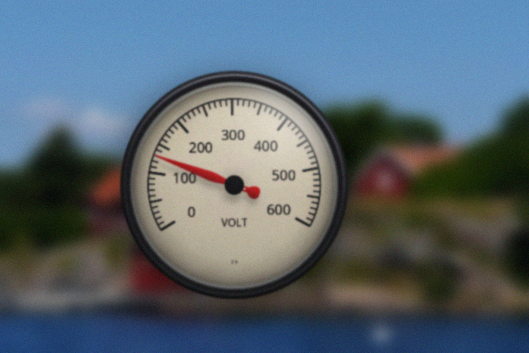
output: 130 (V)
